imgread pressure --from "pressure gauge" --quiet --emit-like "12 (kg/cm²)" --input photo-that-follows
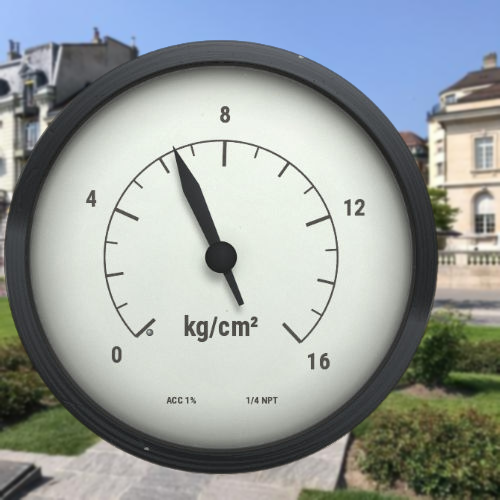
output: 6.5 (kg/cm²)
